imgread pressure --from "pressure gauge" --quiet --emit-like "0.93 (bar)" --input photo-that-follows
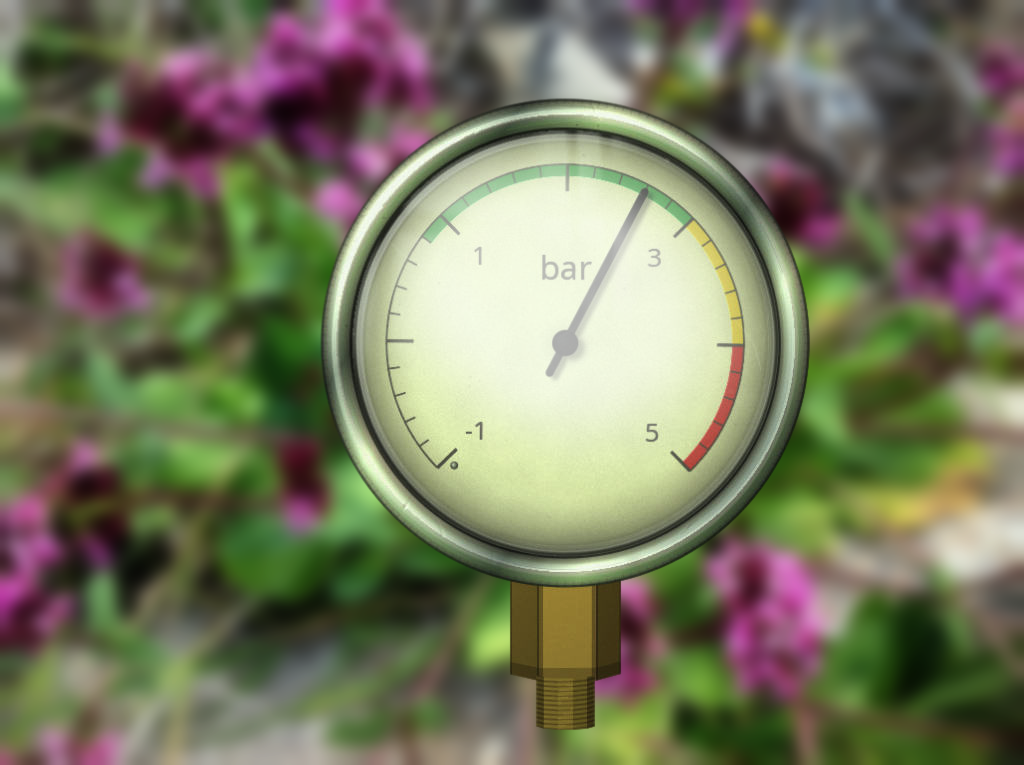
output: 2.6 (bar)
